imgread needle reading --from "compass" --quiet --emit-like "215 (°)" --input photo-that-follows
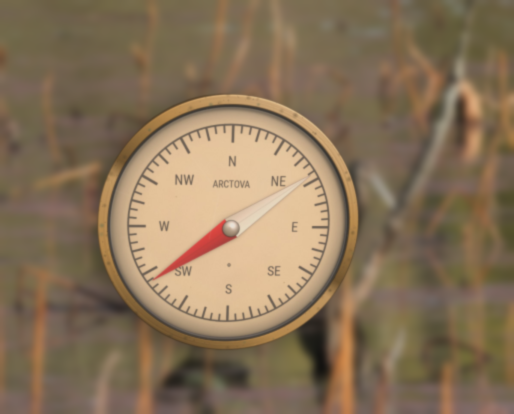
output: 235 (°)
